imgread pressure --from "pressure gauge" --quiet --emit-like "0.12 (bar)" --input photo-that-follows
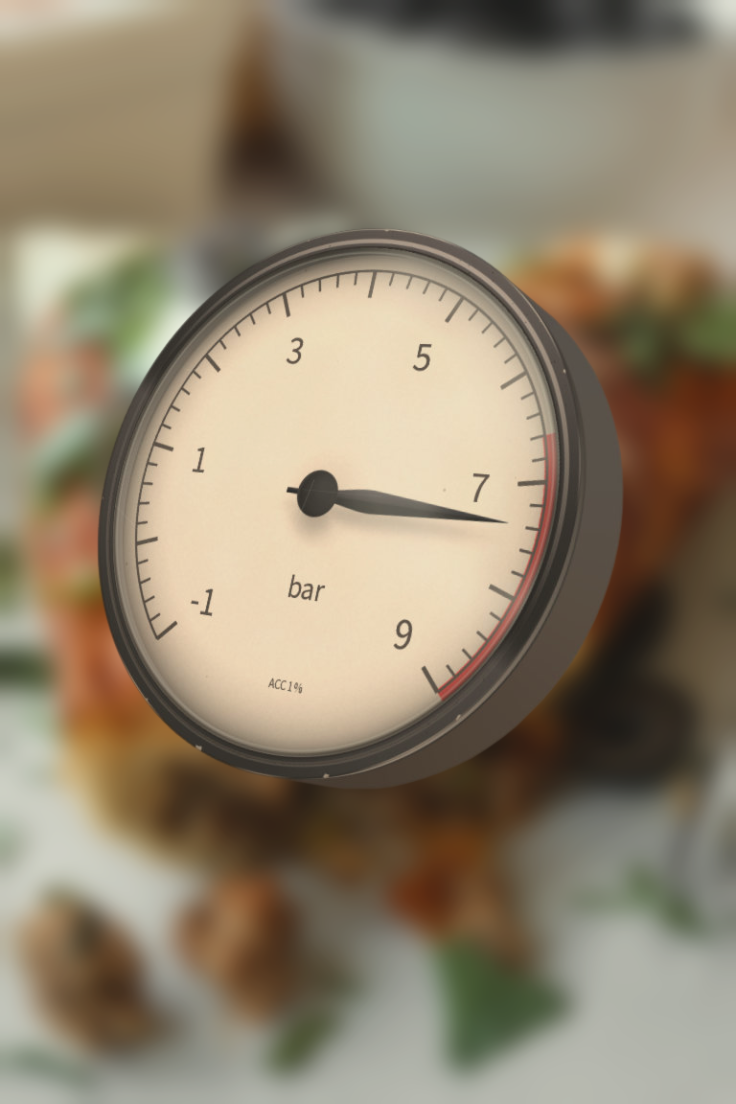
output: 7.4 (bar)
